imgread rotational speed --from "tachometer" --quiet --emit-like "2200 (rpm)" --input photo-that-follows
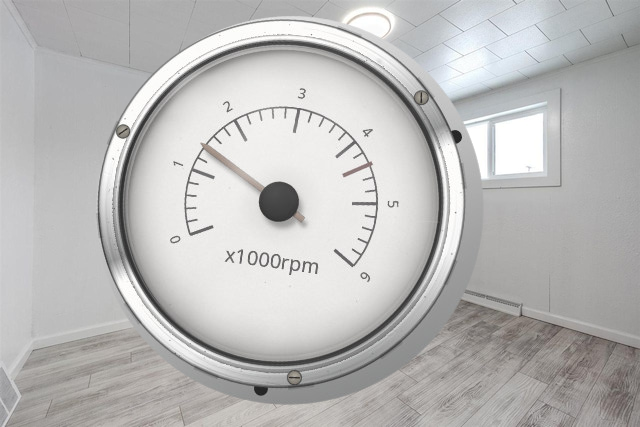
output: 1400 (rpm)
